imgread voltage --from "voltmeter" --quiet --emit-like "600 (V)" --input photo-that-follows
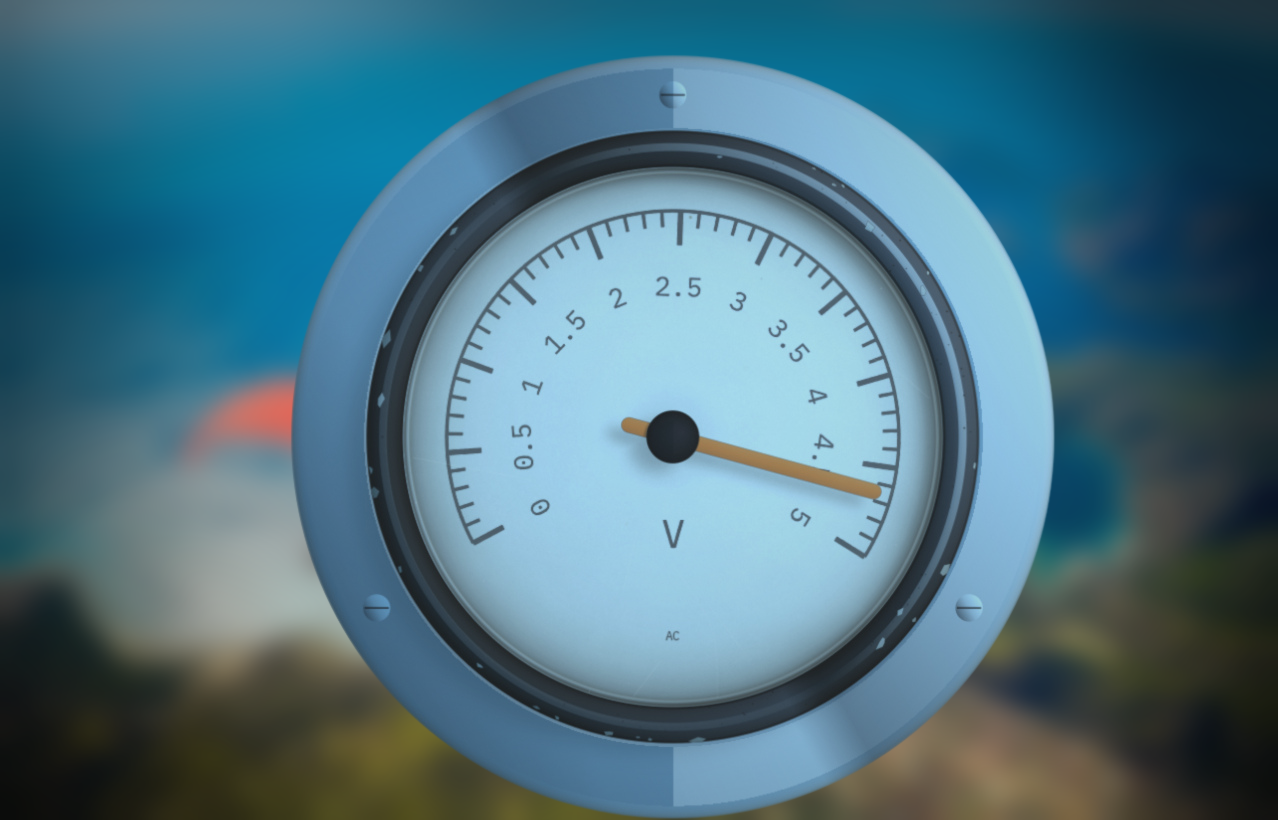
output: 4.65 (V)
